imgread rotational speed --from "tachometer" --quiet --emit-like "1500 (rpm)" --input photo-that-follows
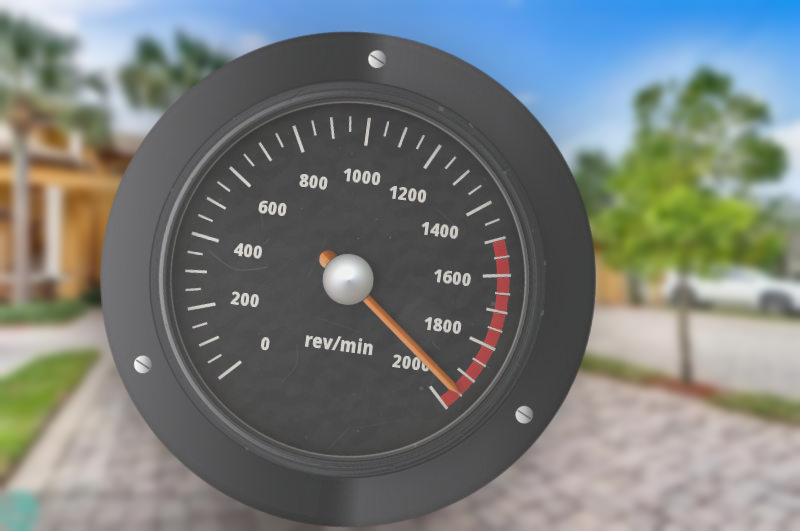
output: 1950 (rpm)
